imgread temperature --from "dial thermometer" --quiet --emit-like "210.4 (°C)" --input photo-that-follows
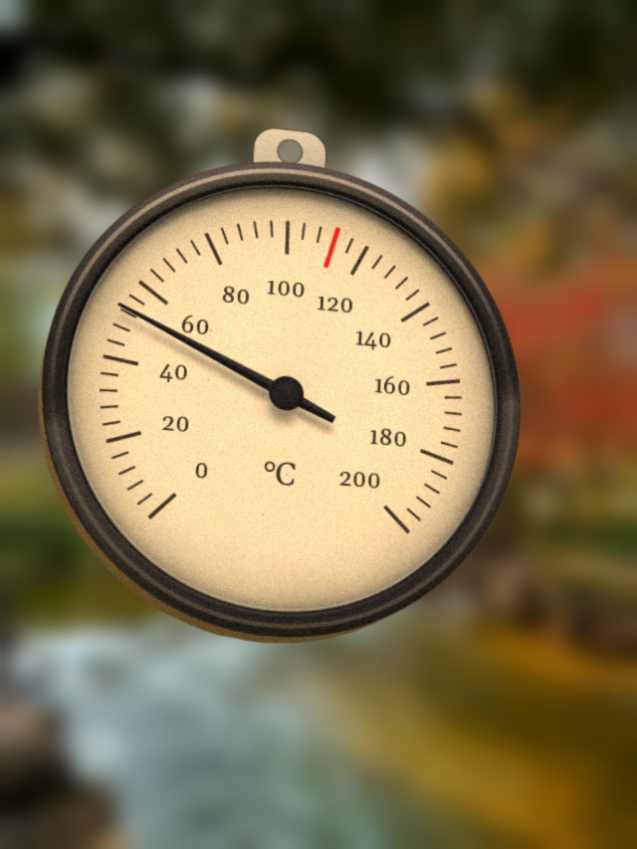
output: 52 (°C)
